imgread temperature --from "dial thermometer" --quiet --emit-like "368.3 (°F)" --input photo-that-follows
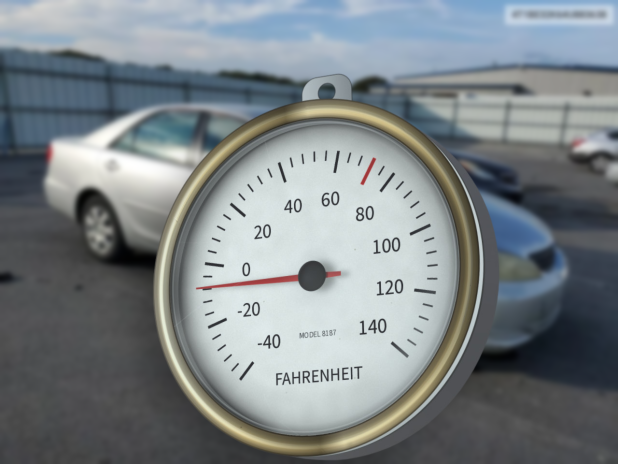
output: -8 (°F)
